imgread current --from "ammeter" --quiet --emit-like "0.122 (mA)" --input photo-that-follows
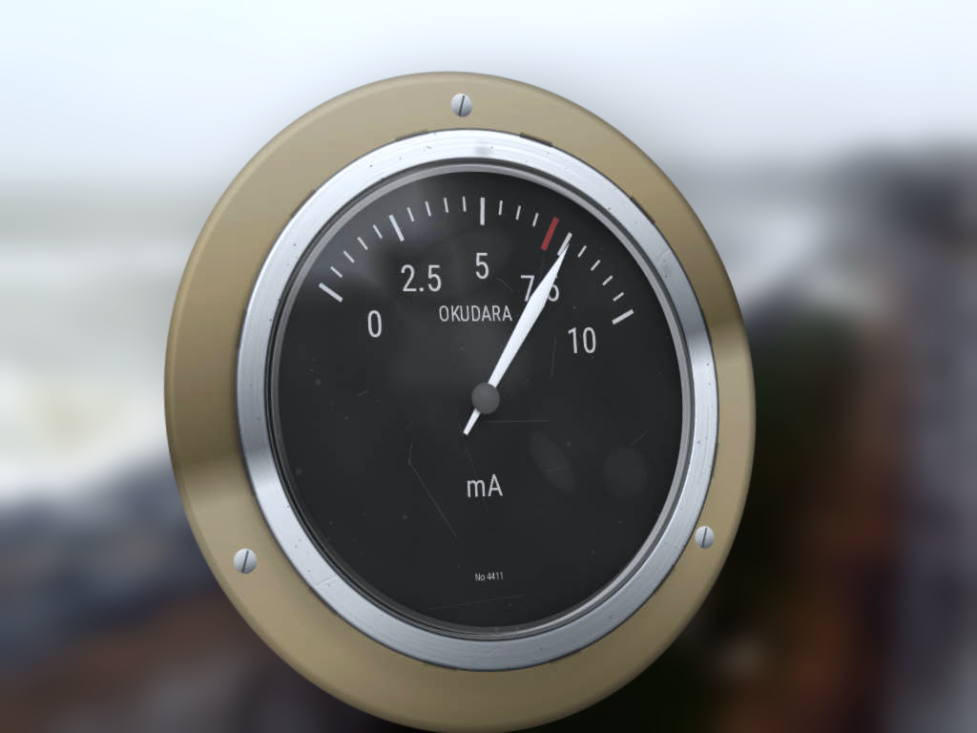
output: 7.5 (mA)
